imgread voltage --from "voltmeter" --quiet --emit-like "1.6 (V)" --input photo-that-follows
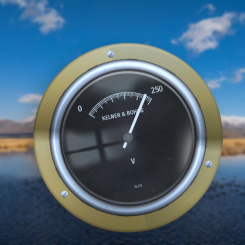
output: 225 (V)
